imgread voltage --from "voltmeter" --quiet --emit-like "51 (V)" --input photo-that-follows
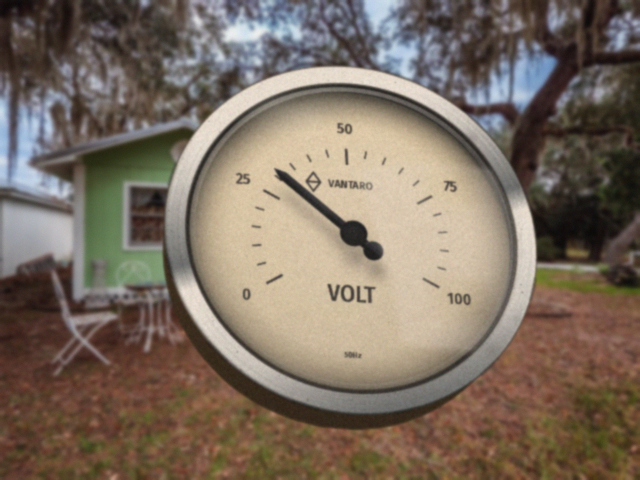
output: 30 (V)
